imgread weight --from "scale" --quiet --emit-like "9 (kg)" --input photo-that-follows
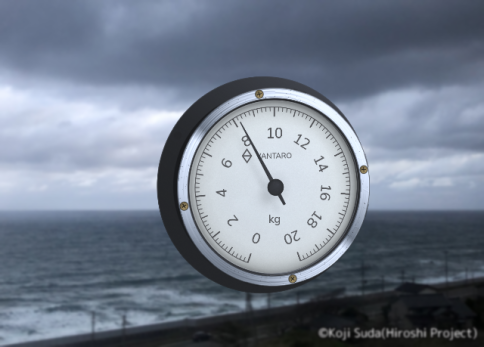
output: 8.2 (kg)
